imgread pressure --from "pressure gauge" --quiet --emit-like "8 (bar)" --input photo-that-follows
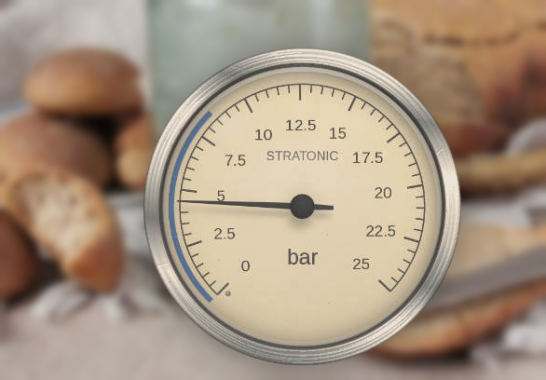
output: 4.5 (bar)
